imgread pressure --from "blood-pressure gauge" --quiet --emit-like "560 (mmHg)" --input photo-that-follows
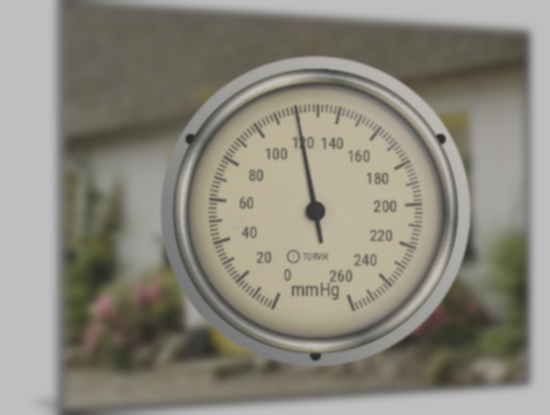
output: 120 (mmHg)
